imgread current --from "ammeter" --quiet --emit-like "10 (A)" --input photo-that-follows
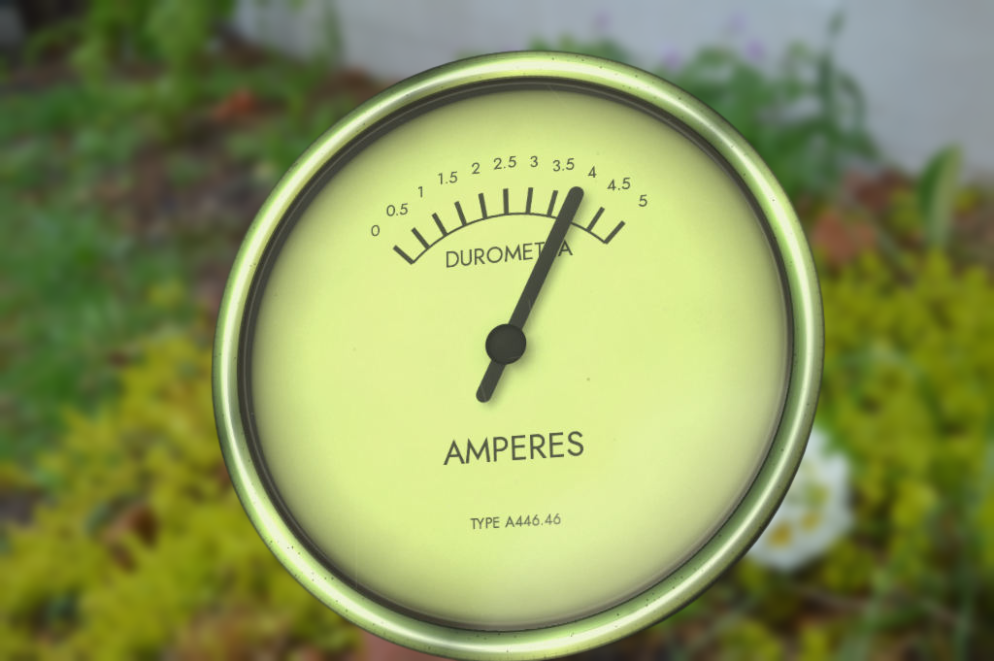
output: 4 (A)
